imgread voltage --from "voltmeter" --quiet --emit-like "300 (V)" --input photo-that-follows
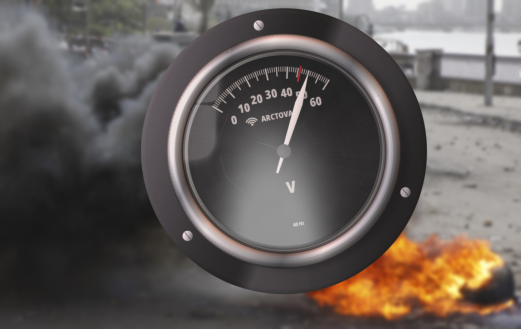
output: 50 (V)
